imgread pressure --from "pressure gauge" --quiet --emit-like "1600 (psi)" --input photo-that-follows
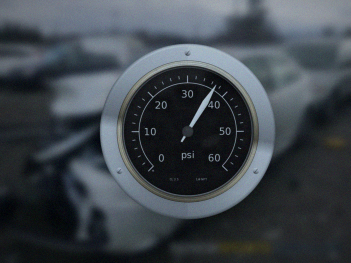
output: 37 (psi)
